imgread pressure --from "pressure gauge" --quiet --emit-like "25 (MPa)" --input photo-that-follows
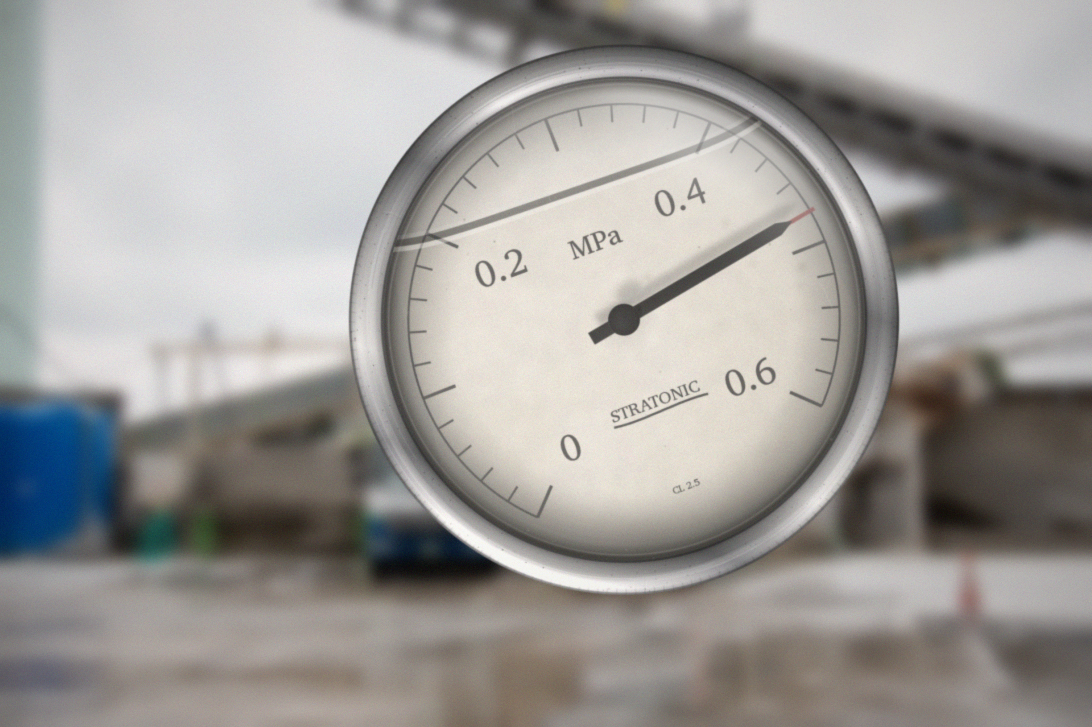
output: 0.48 (MPa)
